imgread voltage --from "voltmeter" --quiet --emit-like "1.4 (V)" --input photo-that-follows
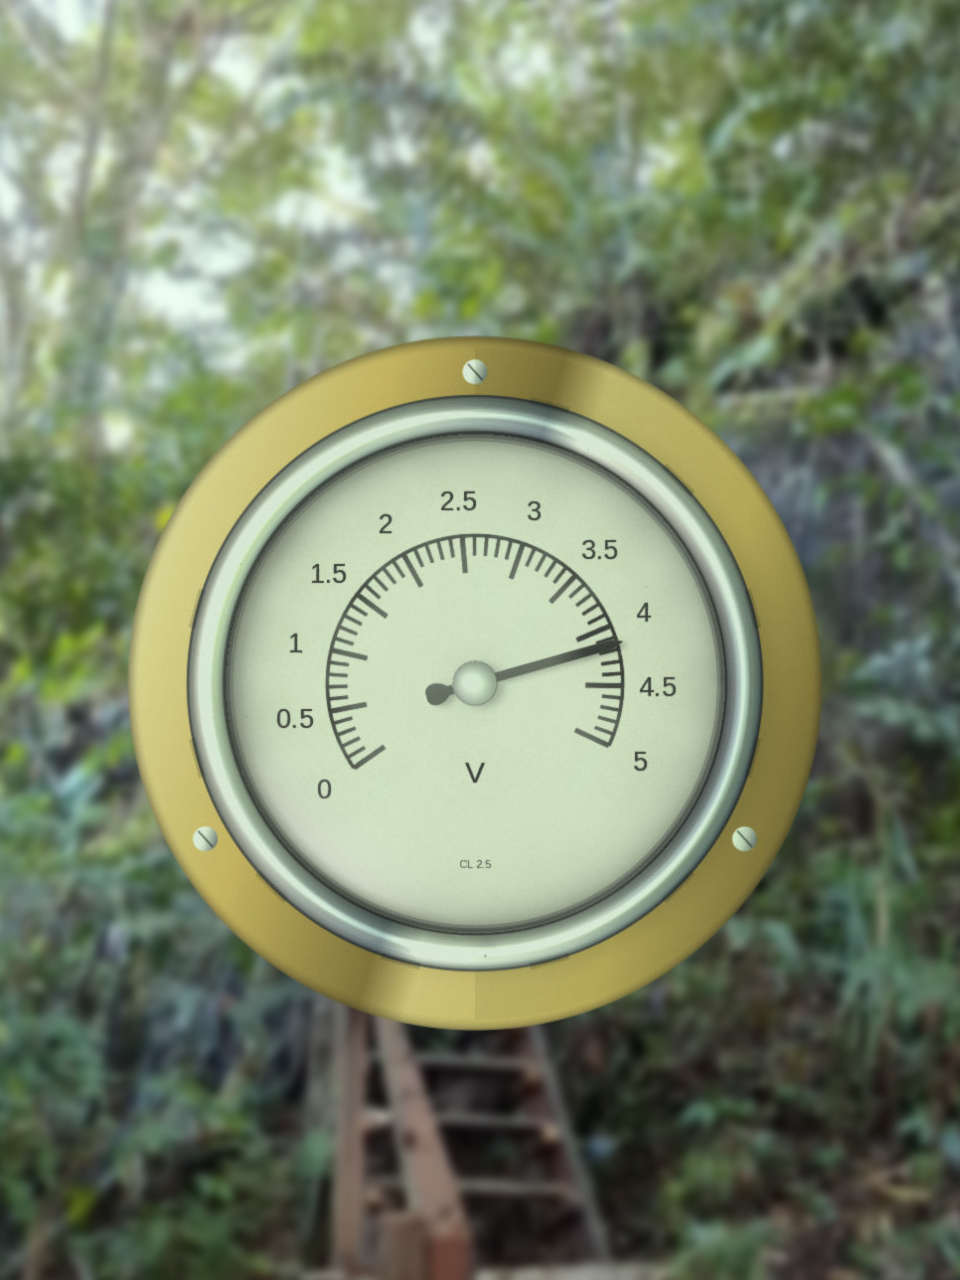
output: 4.15 (V)
